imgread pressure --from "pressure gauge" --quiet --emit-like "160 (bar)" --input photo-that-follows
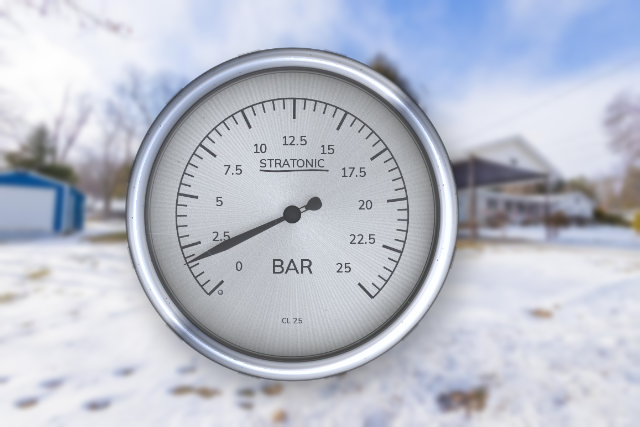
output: 1.75 (bar)
